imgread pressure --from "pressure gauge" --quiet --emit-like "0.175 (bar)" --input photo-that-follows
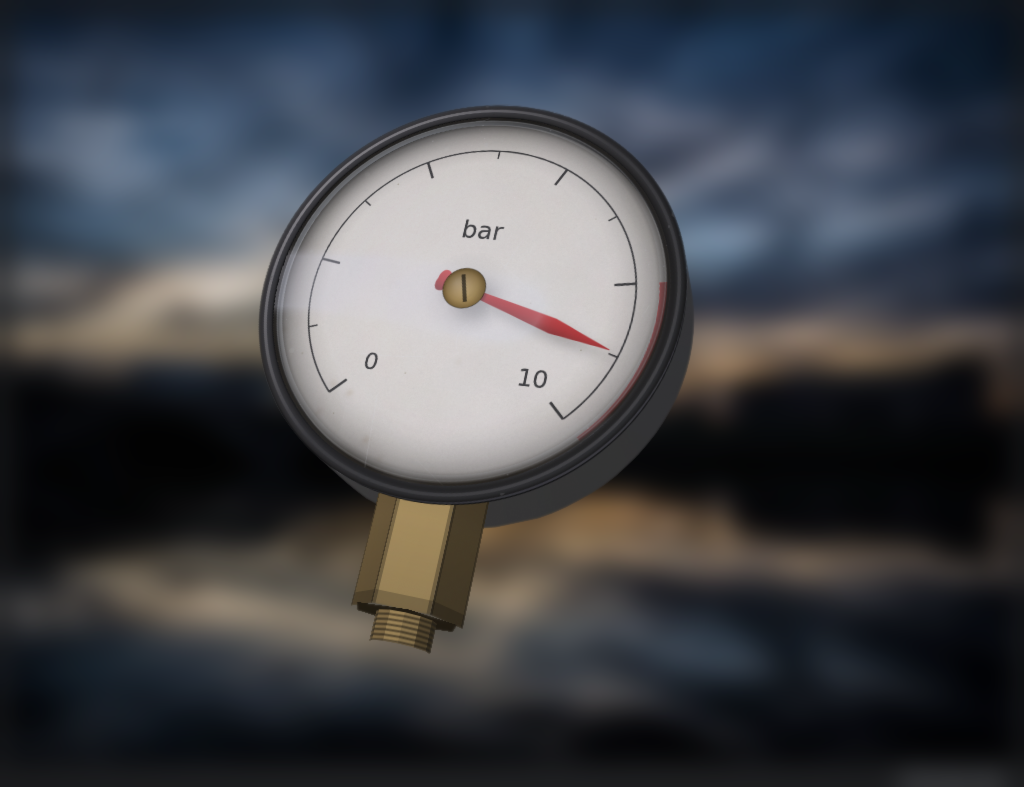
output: 9 (bar)
